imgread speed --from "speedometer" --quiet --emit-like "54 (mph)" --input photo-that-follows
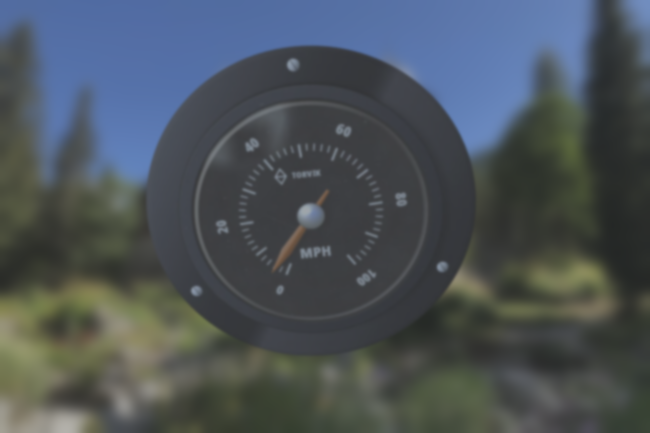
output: 4 (mph)
